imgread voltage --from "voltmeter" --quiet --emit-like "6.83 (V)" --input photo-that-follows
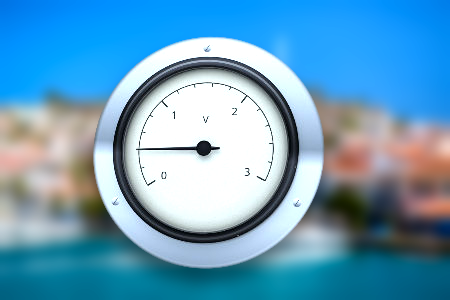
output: 0.4 (V)
